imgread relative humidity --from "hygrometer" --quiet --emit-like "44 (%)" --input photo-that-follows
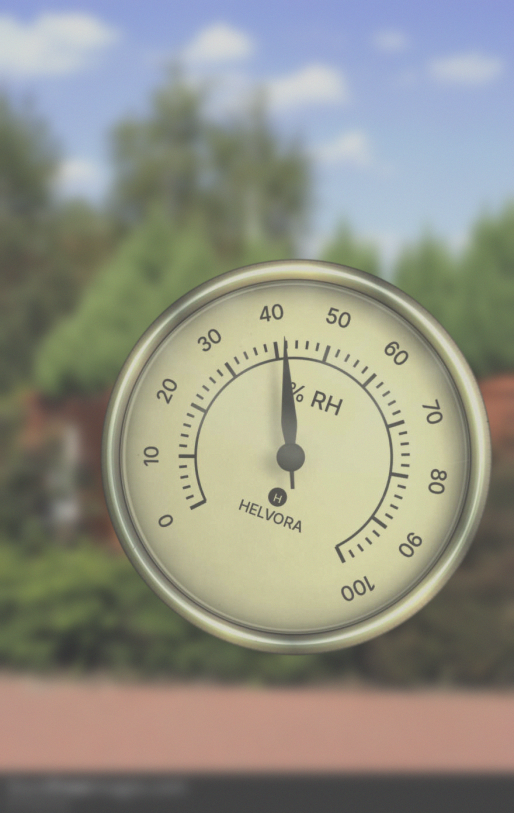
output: 42 (%)
